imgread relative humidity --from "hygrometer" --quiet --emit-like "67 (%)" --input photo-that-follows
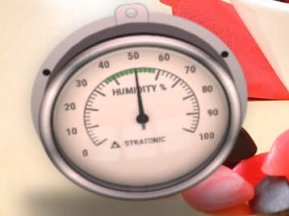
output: 50 (%)
